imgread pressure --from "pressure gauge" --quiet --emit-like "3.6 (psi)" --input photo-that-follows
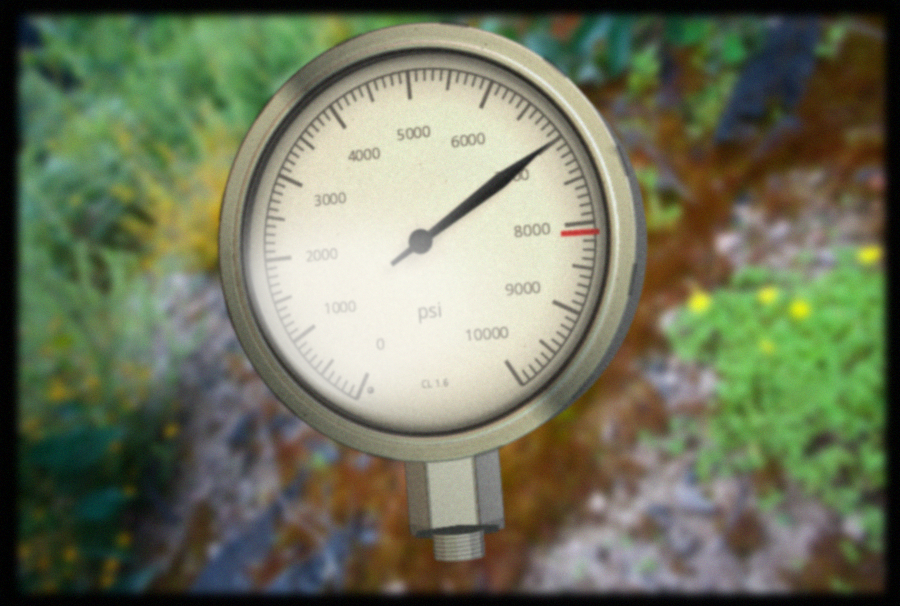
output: 7000 (psi)
